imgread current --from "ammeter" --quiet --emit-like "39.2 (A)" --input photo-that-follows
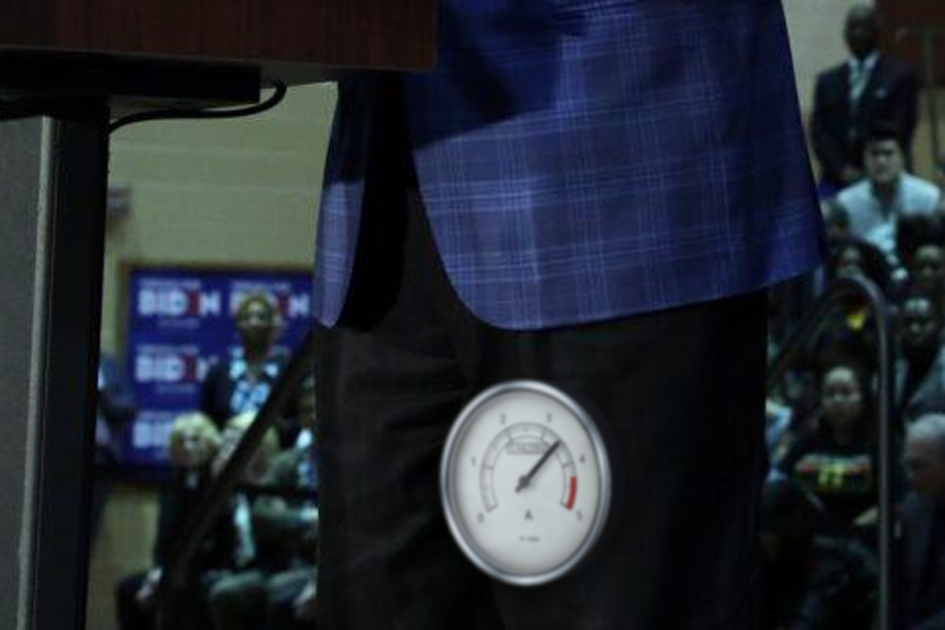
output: 3.5 (A)
